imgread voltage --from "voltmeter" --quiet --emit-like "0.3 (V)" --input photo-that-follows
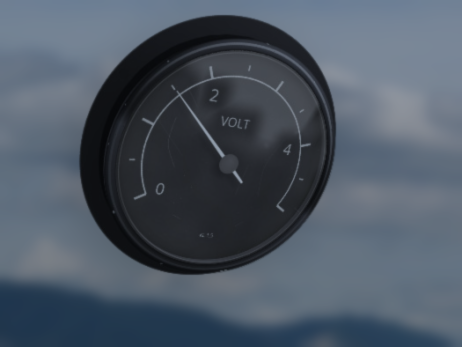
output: 1.5 (V)
